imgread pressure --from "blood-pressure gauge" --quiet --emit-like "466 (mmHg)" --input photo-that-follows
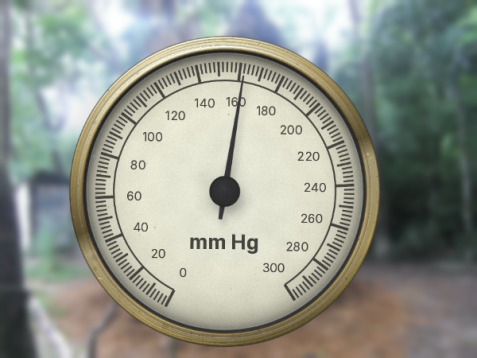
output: 162 (mmHg)
